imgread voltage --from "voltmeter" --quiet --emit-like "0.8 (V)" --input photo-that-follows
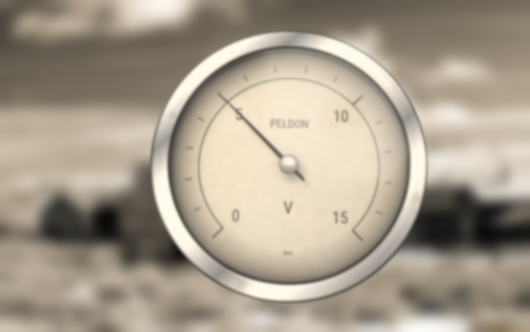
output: 5 (V)
